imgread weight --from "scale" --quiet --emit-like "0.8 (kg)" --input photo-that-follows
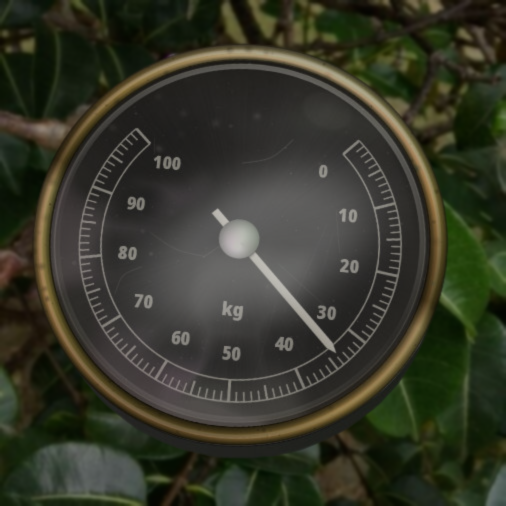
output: 34 (kg)
